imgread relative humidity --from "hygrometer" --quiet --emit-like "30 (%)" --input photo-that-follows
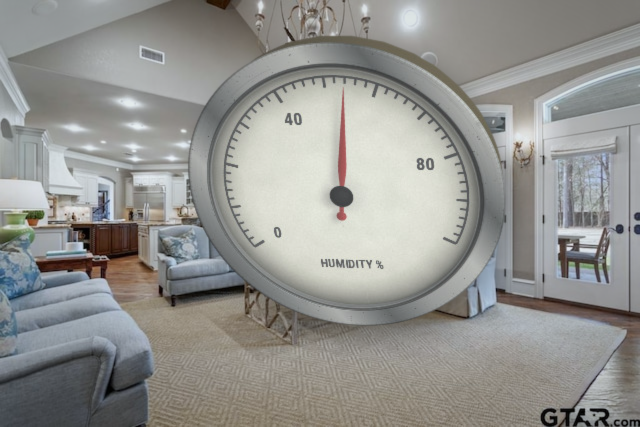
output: 54 (%)
